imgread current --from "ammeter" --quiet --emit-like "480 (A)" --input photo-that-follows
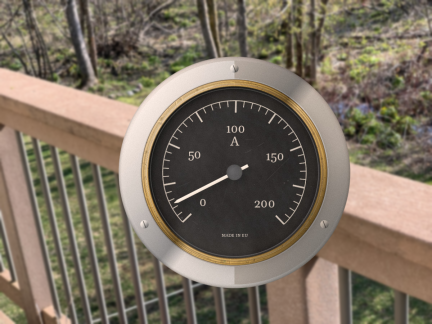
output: 12.5 (A)
